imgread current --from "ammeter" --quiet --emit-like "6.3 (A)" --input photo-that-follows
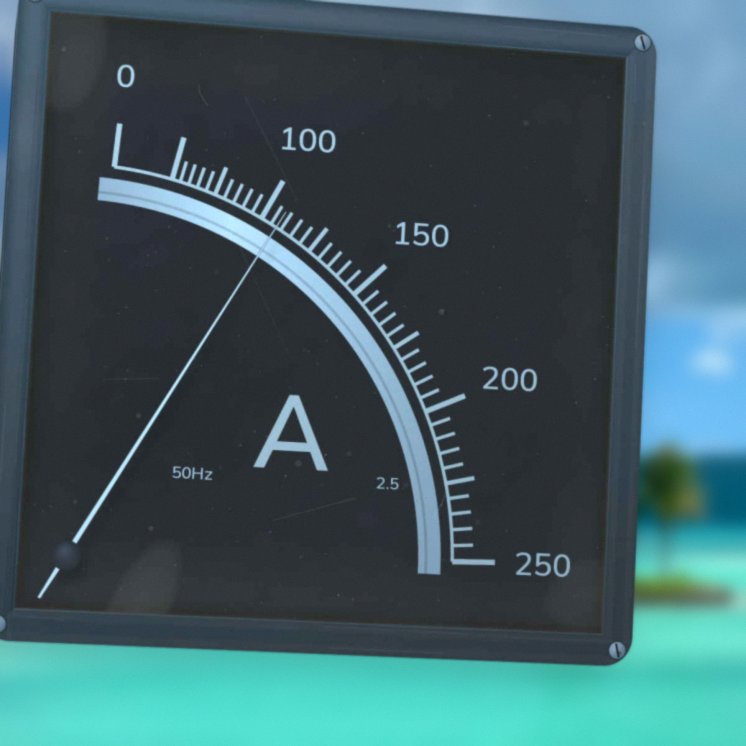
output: 107.5 (A)
